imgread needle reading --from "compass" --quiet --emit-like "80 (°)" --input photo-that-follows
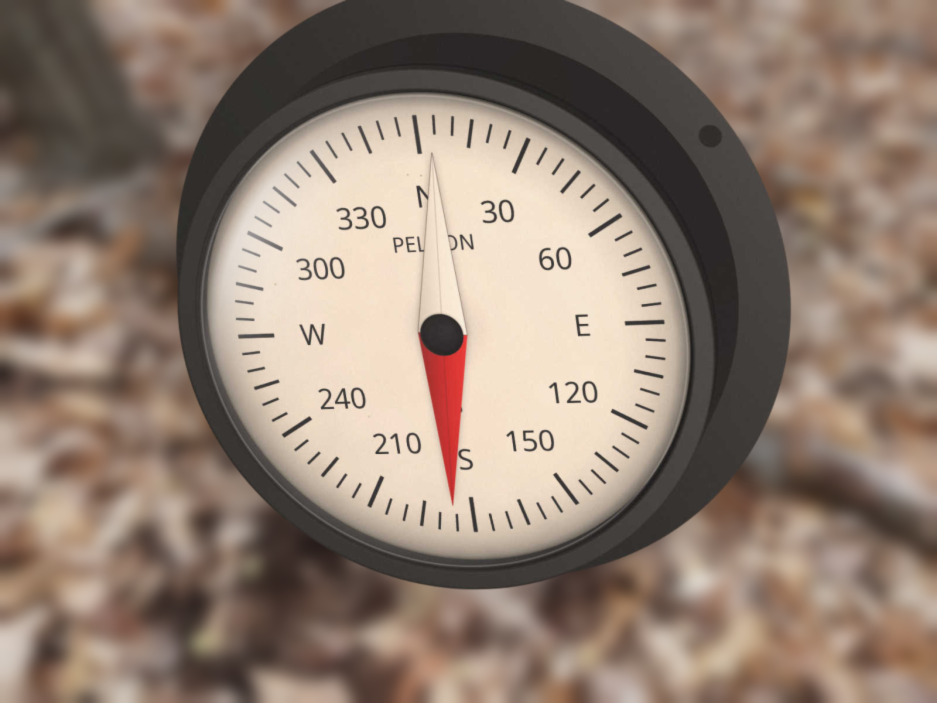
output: 185 (°)
